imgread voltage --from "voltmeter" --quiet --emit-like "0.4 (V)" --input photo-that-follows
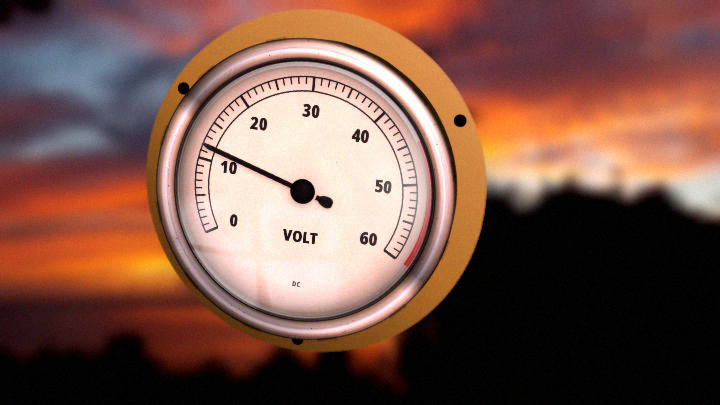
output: 12 (V)
